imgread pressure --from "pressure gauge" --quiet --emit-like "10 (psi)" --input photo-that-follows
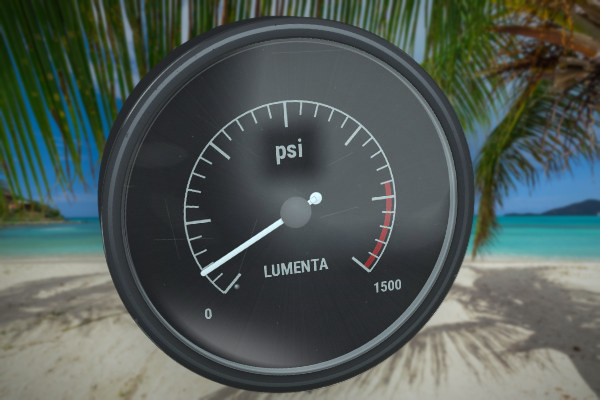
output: 100 (psi)
